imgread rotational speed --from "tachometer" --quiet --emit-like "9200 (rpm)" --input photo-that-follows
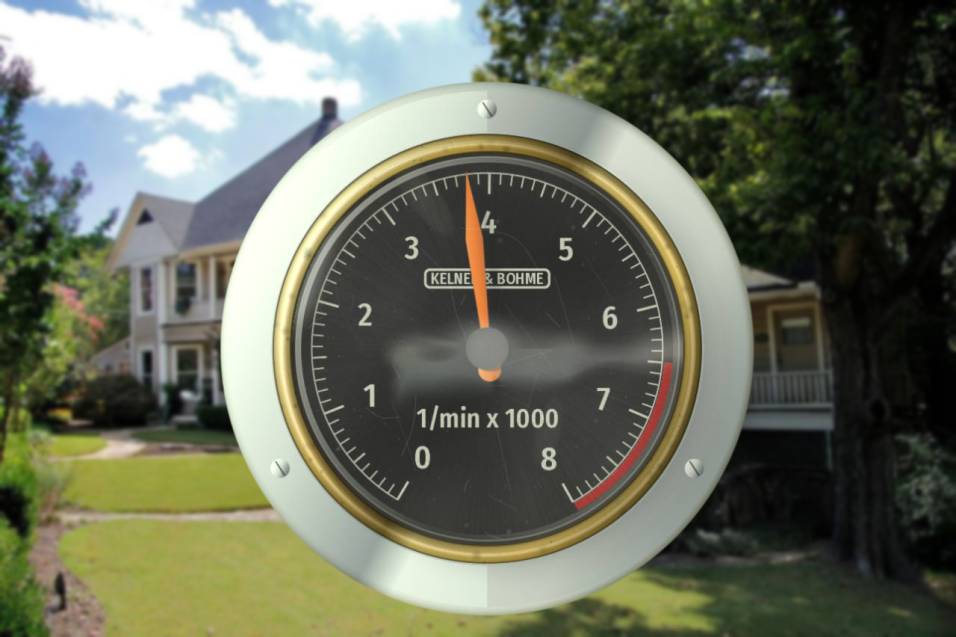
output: 3800 (rpm)
